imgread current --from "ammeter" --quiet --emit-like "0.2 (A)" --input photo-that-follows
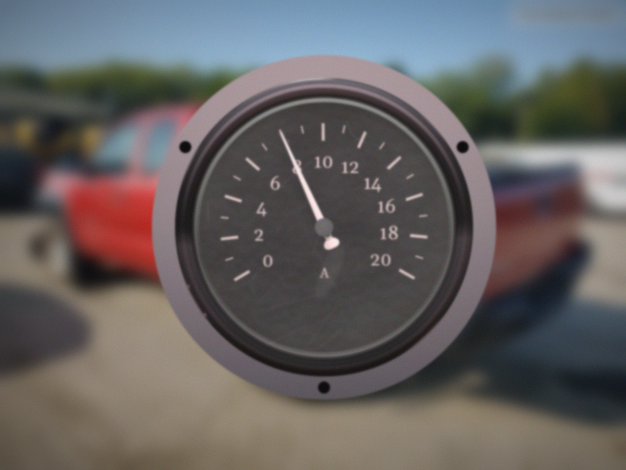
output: 8 (A)
